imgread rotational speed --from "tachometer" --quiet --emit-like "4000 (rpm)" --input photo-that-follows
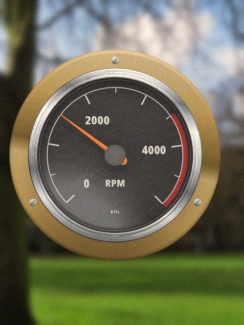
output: 1500 (rpm)
